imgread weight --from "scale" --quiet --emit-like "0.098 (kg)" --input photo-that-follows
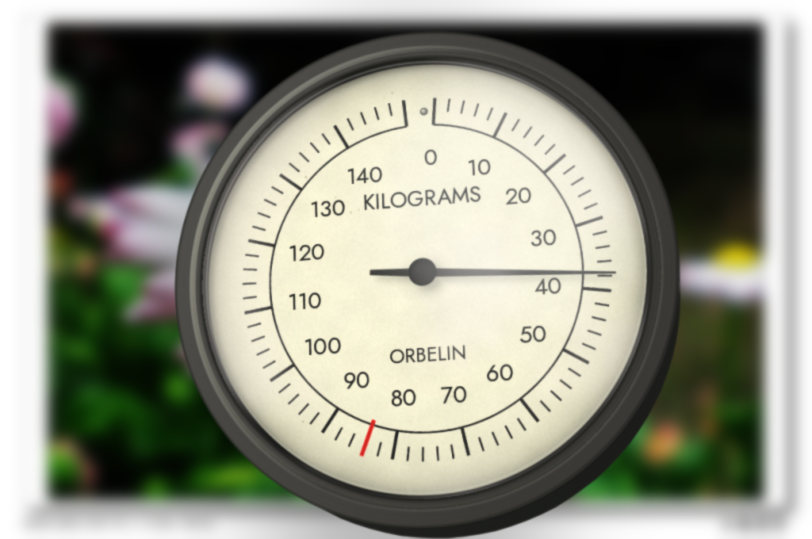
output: 38 (kg)
